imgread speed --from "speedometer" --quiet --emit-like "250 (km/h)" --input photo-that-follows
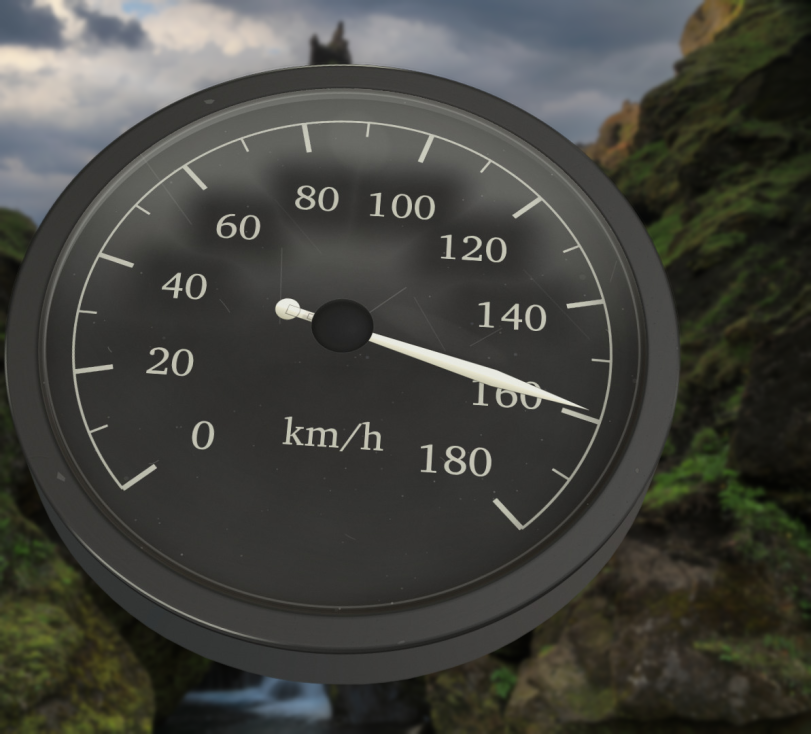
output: 160 (km/h)
